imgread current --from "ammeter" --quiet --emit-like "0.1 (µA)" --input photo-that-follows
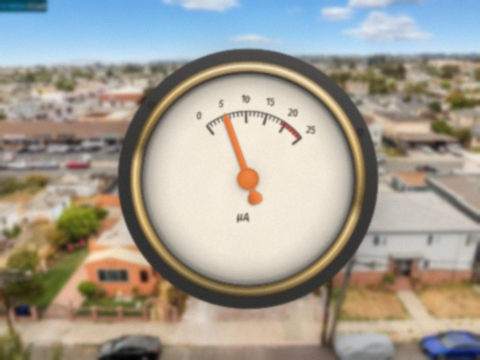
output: 5 (µA)
